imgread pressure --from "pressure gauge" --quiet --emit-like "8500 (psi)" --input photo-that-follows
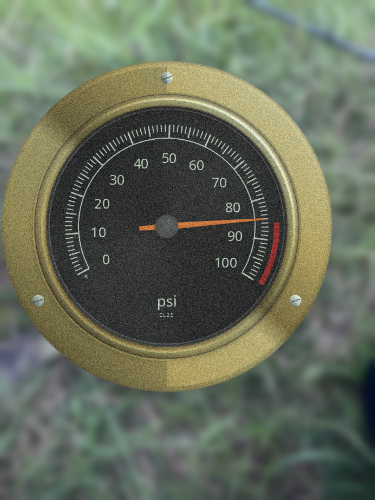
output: 85 (psi)
